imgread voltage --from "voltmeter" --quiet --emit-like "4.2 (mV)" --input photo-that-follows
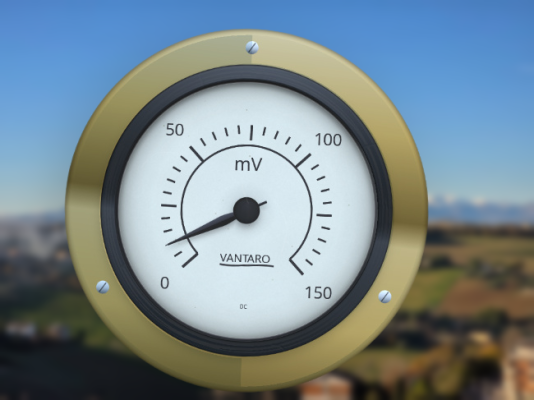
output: 10 (mV)
